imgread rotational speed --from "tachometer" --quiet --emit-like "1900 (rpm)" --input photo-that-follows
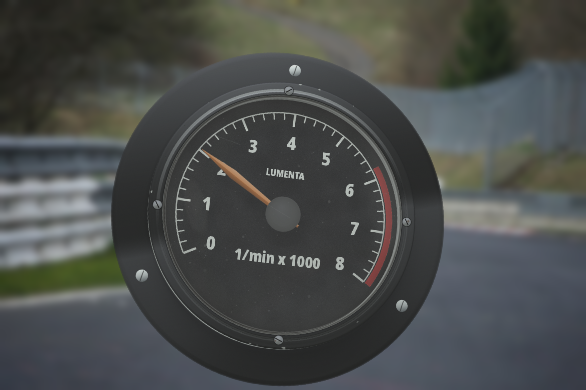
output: 2000 (rpm)
